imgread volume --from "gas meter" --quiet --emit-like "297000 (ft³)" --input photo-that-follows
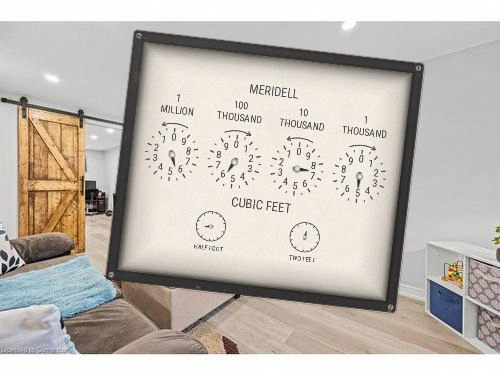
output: 557500 (ft³)
